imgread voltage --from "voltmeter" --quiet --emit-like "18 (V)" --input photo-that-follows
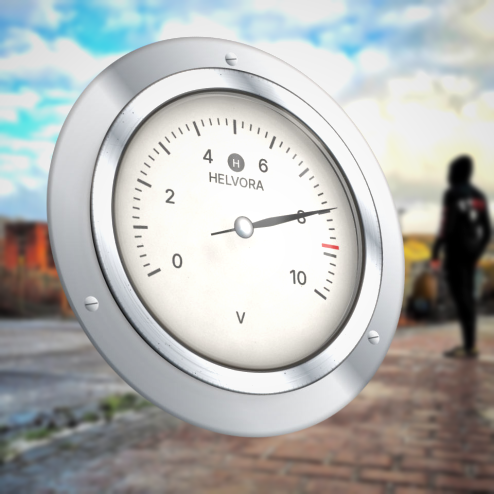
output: 8 (V)
